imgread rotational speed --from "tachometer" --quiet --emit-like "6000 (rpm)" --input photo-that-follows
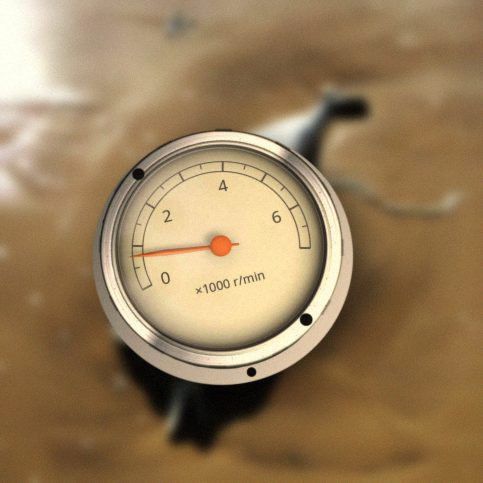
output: 750 (rpm)
